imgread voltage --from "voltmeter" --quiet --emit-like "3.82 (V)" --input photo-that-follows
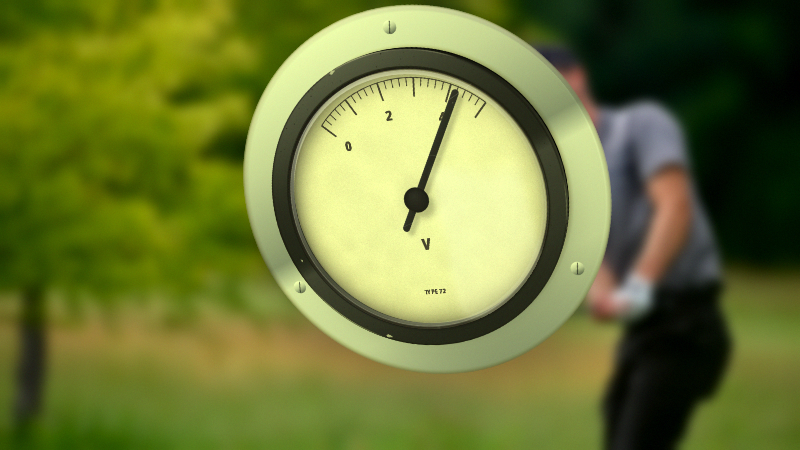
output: 4.2 (V)
